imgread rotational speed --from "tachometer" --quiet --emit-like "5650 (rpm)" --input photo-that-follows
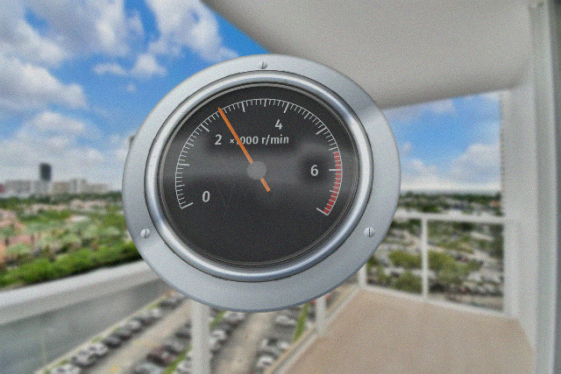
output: 2500 (rpm)
